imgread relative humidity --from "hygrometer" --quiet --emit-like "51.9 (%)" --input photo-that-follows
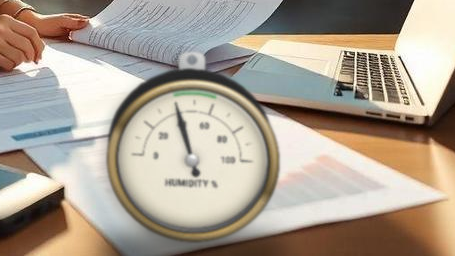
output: 40 (%)
